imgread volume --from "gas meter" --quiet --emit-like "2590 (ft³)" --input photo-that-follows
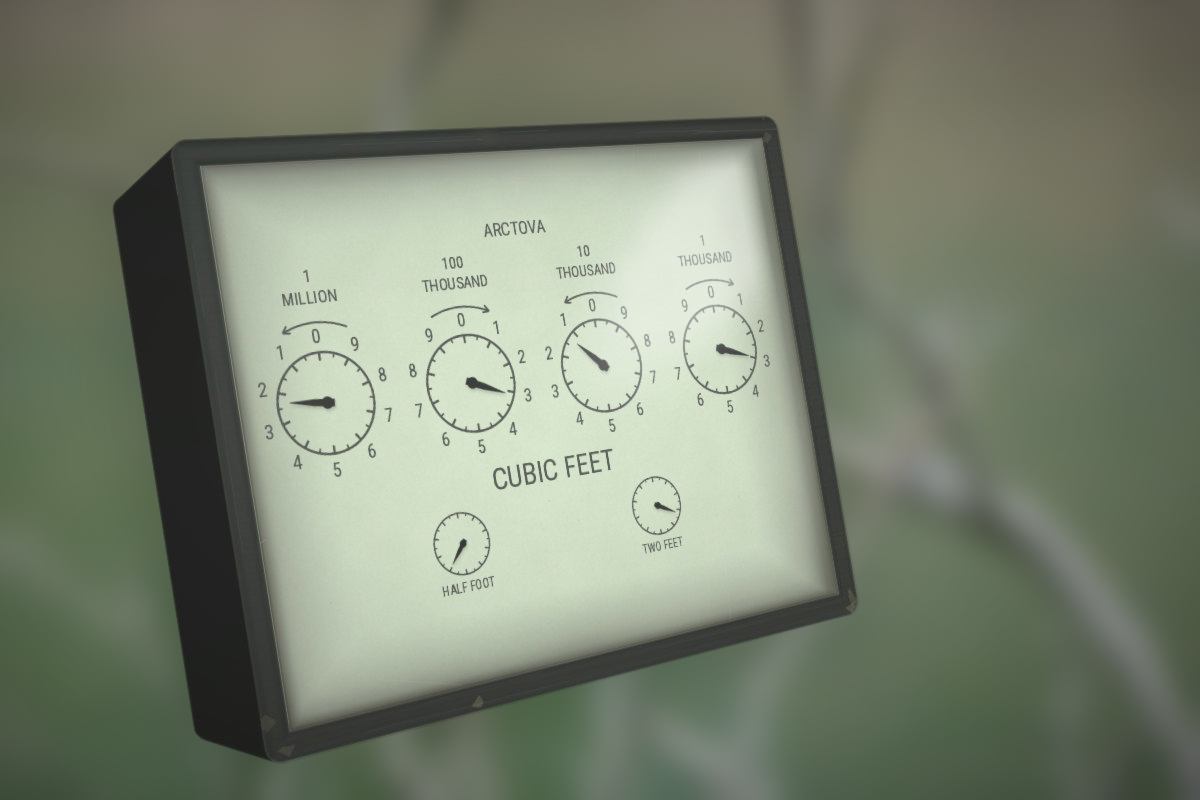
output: 231300 (ft³)
